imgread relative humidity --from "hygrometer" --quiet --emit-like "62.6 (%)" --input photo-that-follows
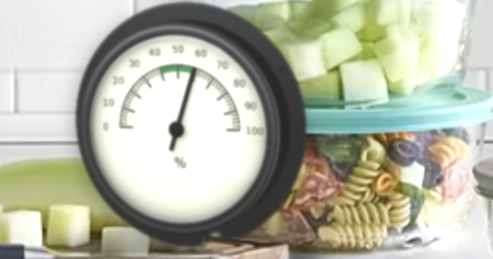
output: 60 (%)
